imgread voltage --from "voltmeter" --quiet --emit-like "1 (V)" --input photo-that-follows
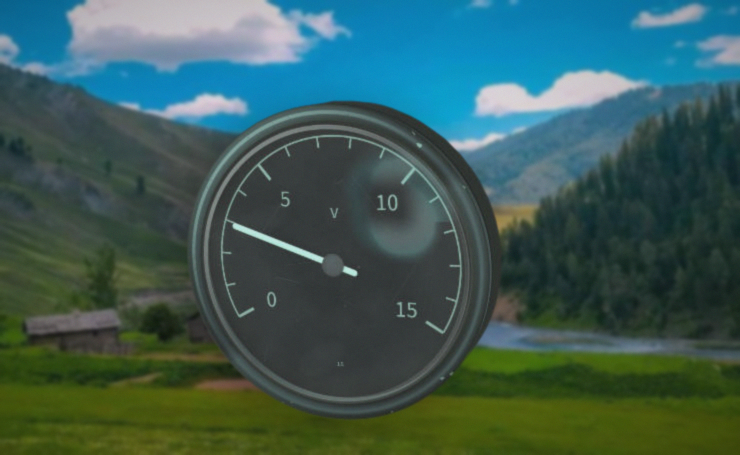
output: 3 (V)
